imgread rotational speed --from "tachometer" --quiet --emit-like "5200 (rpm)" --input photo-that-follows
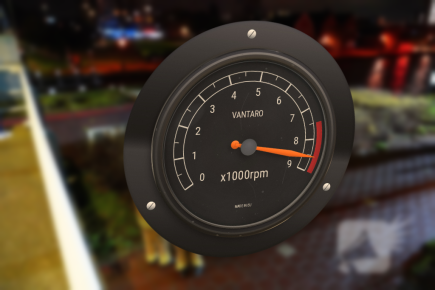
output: 8500 (rpm)
